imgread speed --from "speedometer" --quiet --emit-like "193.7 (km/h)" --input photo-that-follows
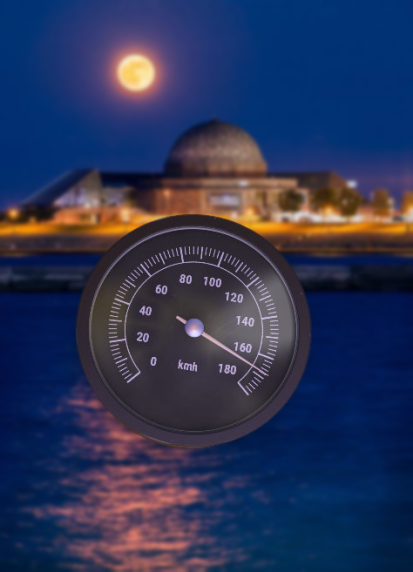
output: 168 (km/h)
